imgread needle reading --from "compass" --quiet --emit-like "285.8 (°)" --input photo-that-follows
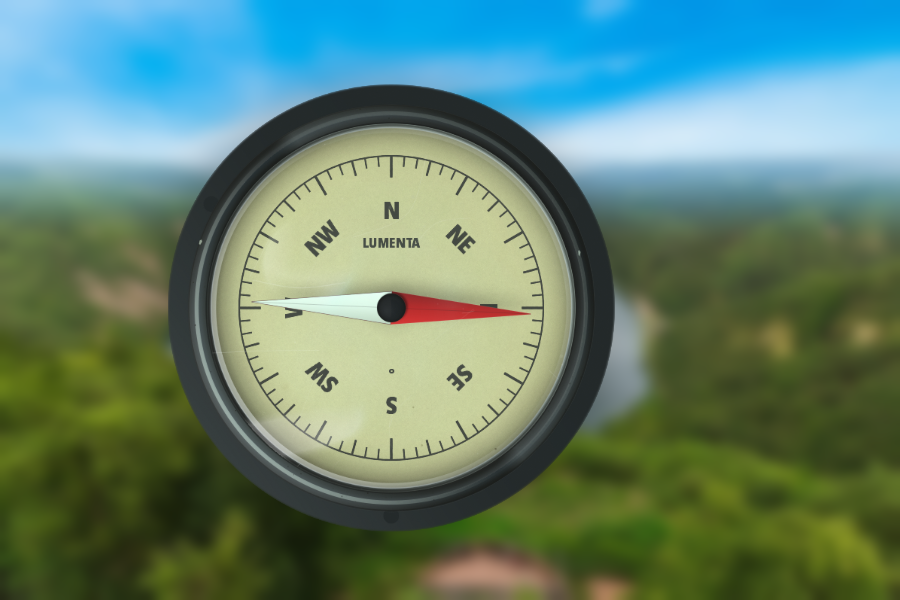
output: 92.5 (°)
